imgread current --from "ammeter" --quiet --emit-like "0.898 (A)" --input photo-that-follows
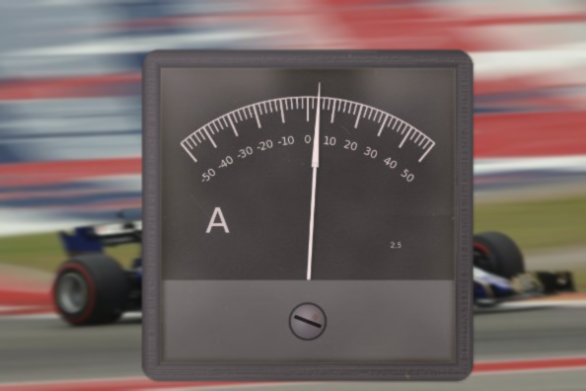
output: 4 (A)
